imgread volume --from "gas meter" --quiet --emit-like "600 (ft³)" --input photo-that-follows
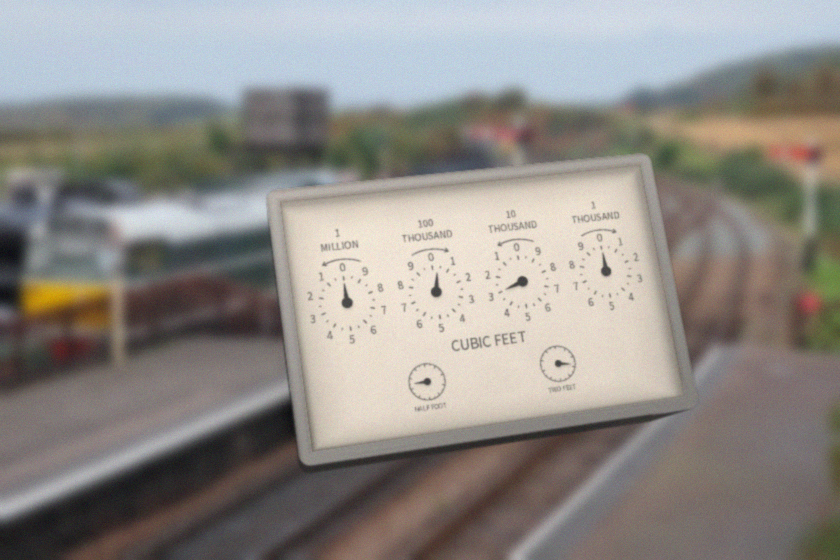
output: 3000 (ft³)
